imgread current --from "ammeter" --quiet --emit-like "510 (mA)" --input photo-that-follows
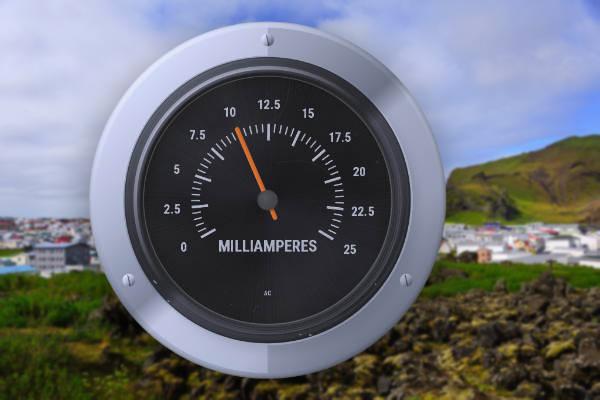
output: 10 (mA)
